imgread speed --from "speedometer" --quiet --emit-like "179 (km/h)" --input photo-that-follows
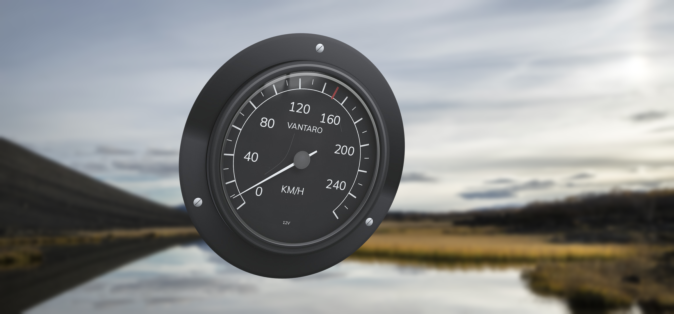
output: 10 (km/h)
